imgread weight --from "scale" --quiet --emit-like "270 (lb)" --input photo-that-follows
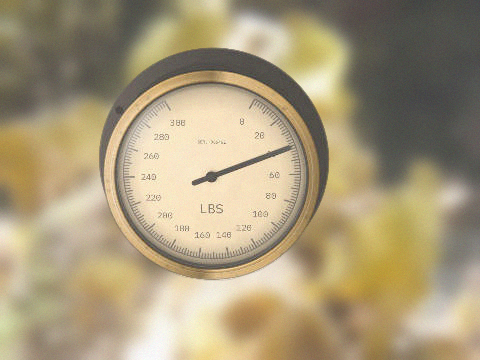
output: 40 (lb)
